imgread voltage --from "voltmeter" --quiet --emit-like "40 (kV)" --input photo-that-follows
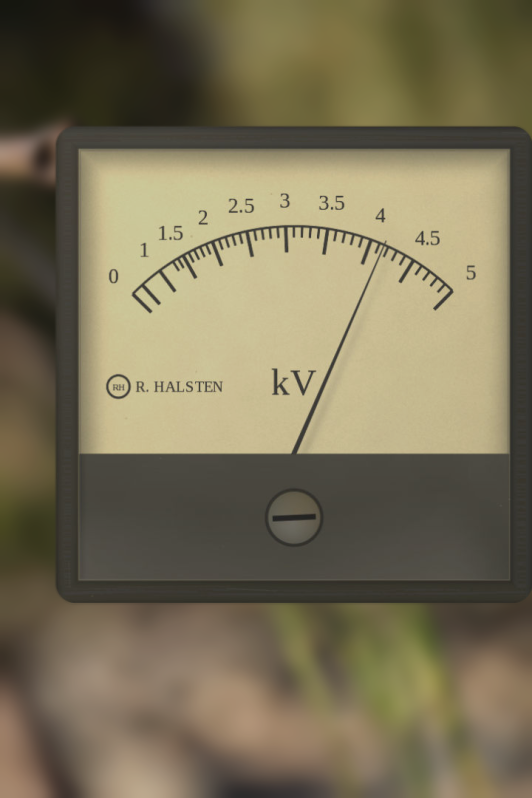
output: 4.15 (kV)
